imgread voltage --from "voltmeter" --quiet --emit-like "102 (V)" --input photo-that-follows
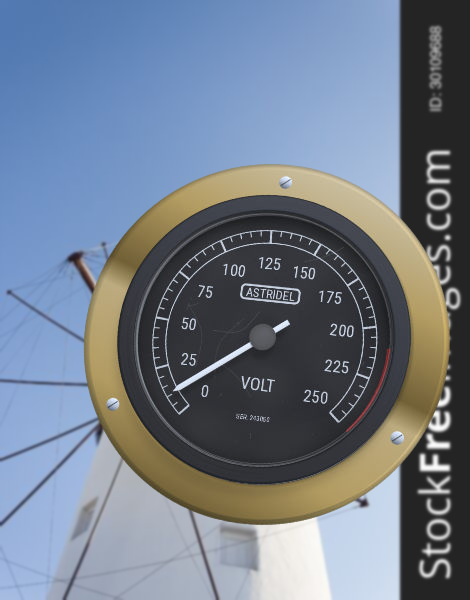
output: 10 (V)
